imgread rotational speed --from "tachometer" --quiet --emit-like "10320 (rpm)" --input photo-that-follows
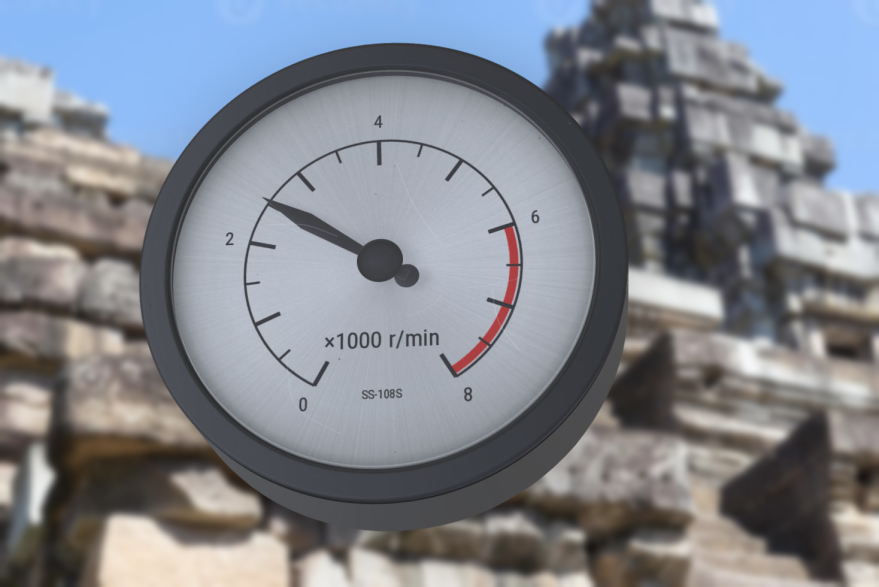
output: 2500 (rpm)
